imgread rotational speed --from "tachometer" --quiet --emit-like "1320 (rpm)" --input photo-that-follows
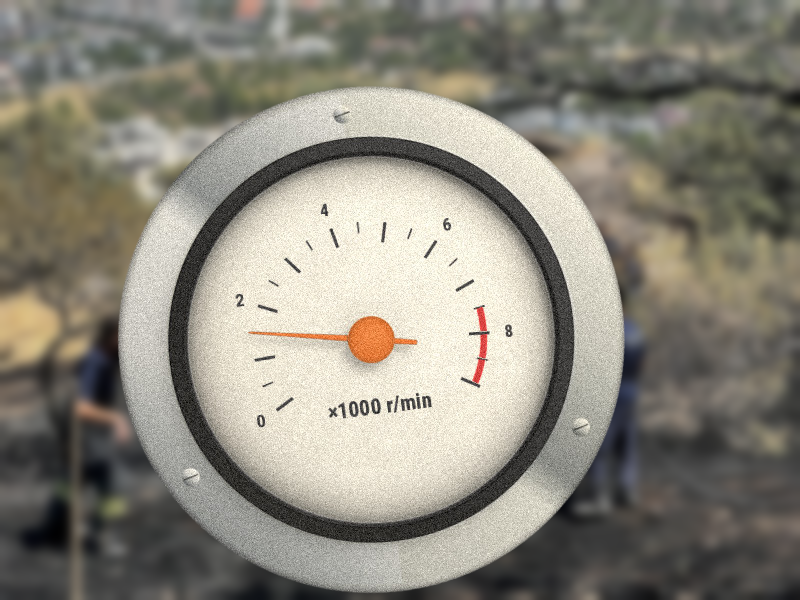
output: 1500 (rpm)
